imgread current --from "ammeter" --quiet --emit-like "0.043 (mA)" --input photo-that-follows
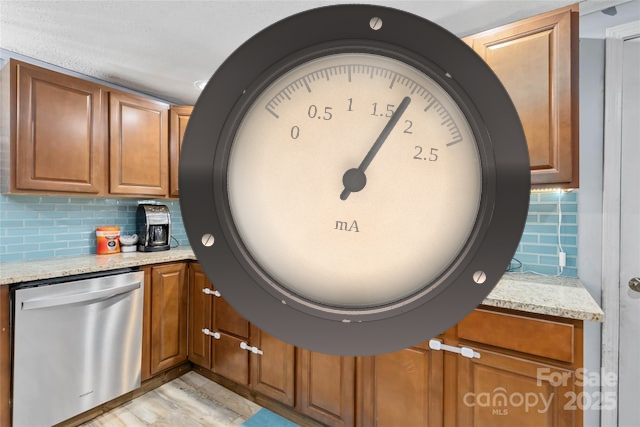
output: 1.75 (mA)
